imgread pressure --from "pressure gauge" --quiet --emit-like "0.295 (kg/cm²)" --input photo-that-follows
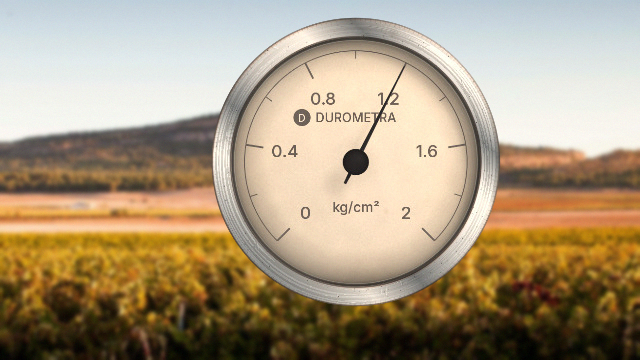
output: 1.2 (kg/cm²)
